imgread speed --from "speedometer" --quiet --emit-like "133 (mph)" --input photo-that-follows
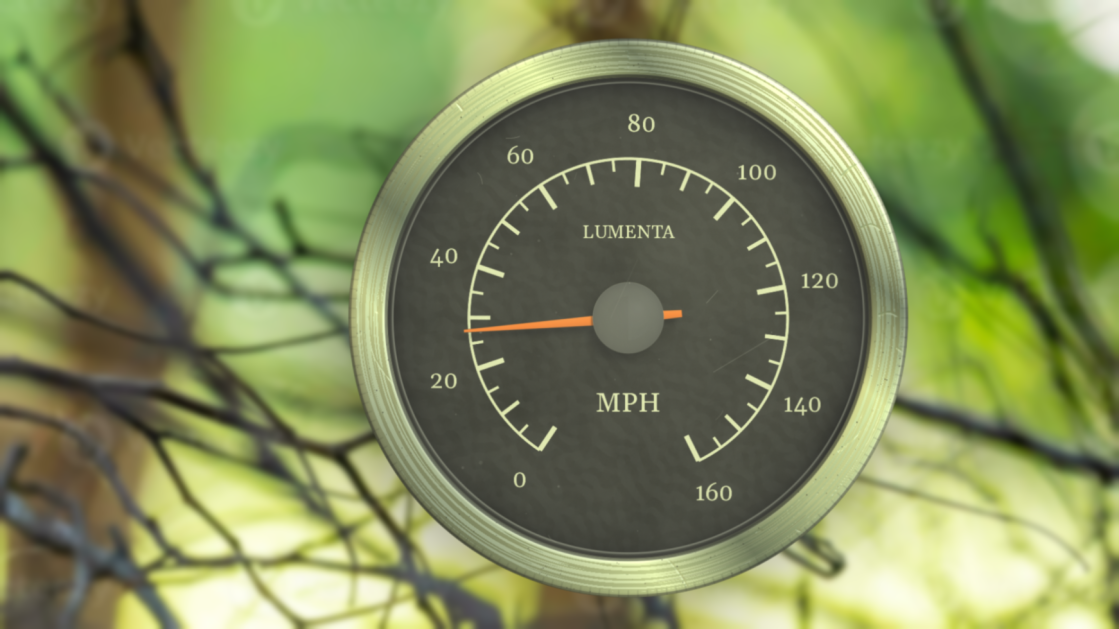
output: 27.5 (mph)
